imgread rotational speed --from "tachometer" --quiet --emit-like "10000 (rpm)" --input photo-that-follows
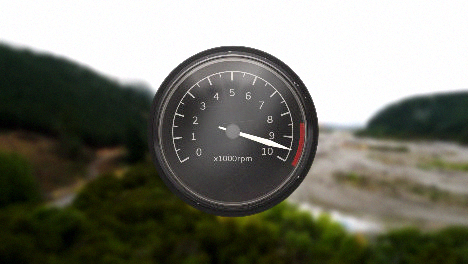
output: 9500 (rpm)
